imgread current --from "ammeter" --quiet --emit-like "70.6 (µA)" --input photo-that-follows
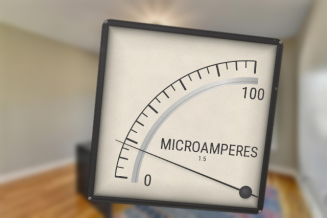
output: 17.5 (µA)
